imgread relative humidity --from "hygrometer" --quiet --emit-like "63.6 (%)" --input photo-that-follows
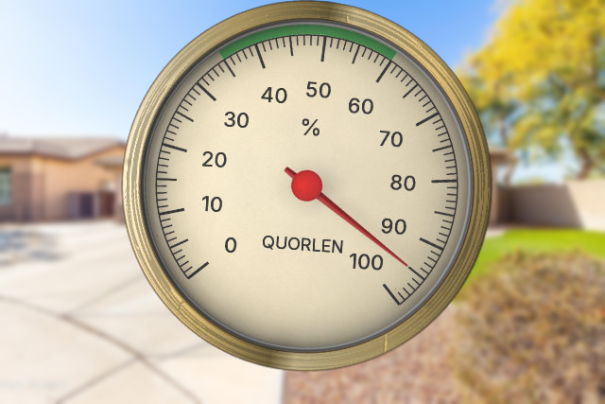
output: 95 (%)
